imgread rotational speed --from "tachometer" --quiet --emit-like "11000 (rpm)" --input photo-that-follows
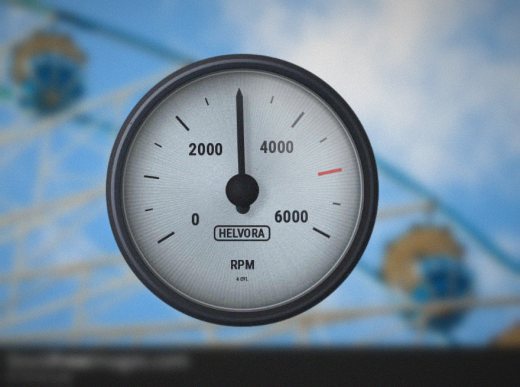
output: 3000 (rpm)
